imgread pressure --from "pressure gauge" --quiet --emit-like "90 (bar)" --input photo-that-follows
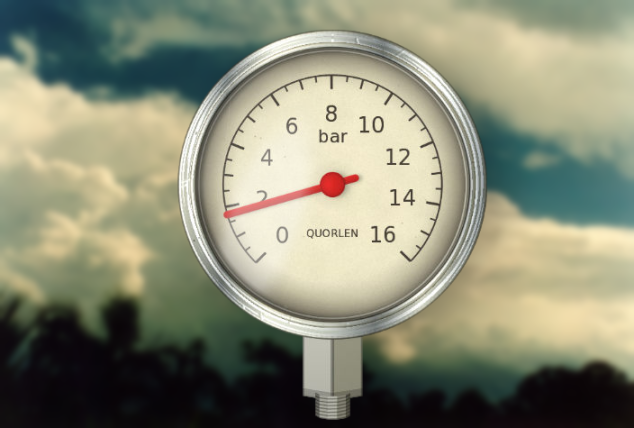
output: 1.75 (bar)
